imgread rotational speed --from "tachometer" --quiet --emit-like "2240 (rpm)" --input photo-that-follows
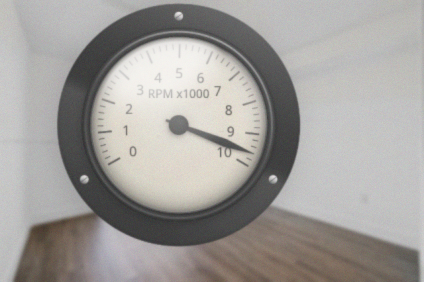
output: 9600 (rpm)
